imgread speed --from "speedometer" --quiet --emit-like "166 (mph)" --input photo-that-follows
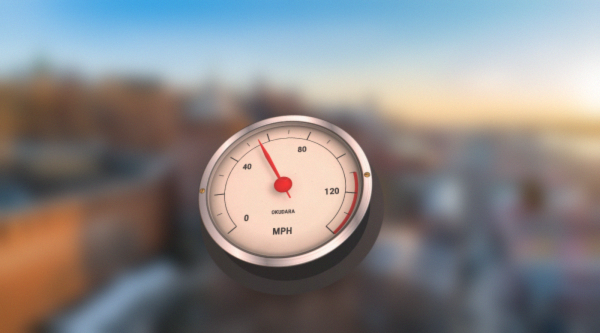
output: 55 (mph)
